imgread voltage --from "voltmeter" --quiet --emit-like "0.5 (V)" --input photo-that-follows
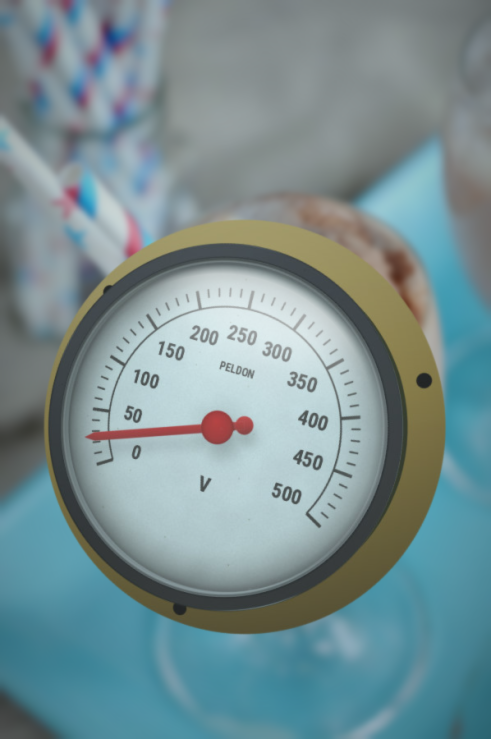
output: 25 (V)
